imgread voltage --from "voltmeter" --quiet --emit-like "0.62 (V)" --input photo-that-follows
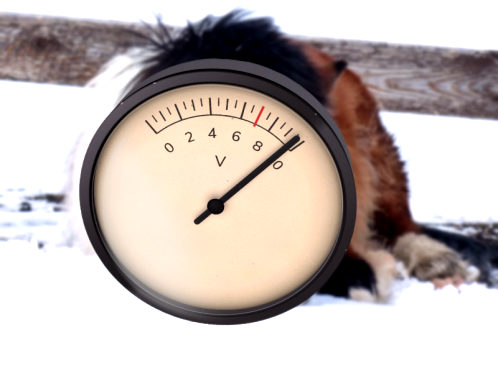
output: 9.5 (V)
